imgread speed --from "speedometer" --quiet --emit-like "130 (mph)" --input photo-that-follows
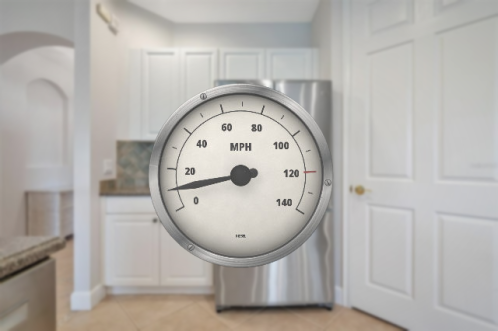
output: 10 (mph)
